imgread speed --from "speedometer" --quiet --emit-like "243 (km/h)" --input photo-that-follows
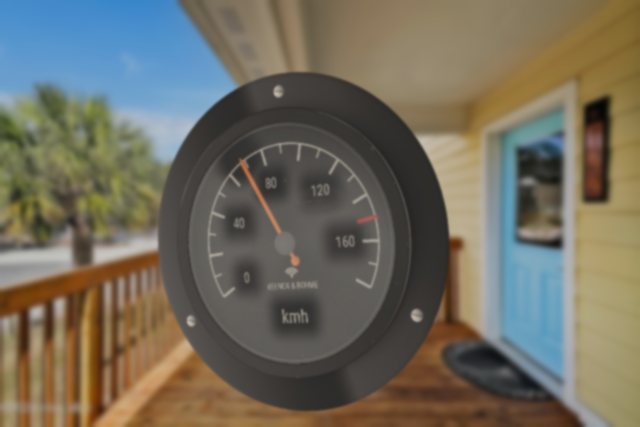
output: 70 (km/h)
